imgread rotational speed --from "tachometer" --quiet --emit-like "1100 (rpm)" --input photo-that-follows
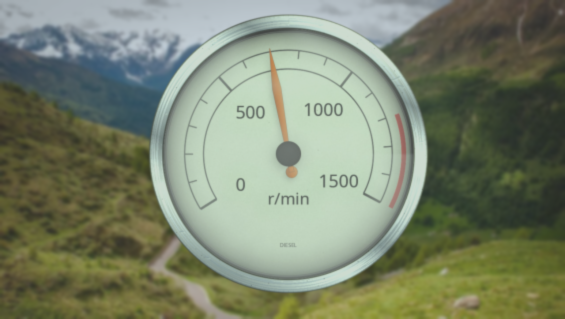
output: 700 (rpm)
